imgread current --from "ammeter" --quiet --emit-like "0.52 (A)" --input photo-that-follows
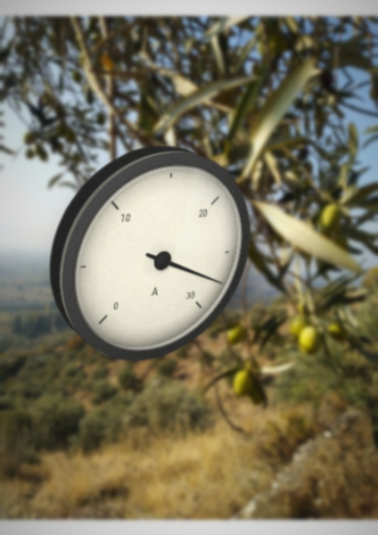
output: 27.5 (A)
